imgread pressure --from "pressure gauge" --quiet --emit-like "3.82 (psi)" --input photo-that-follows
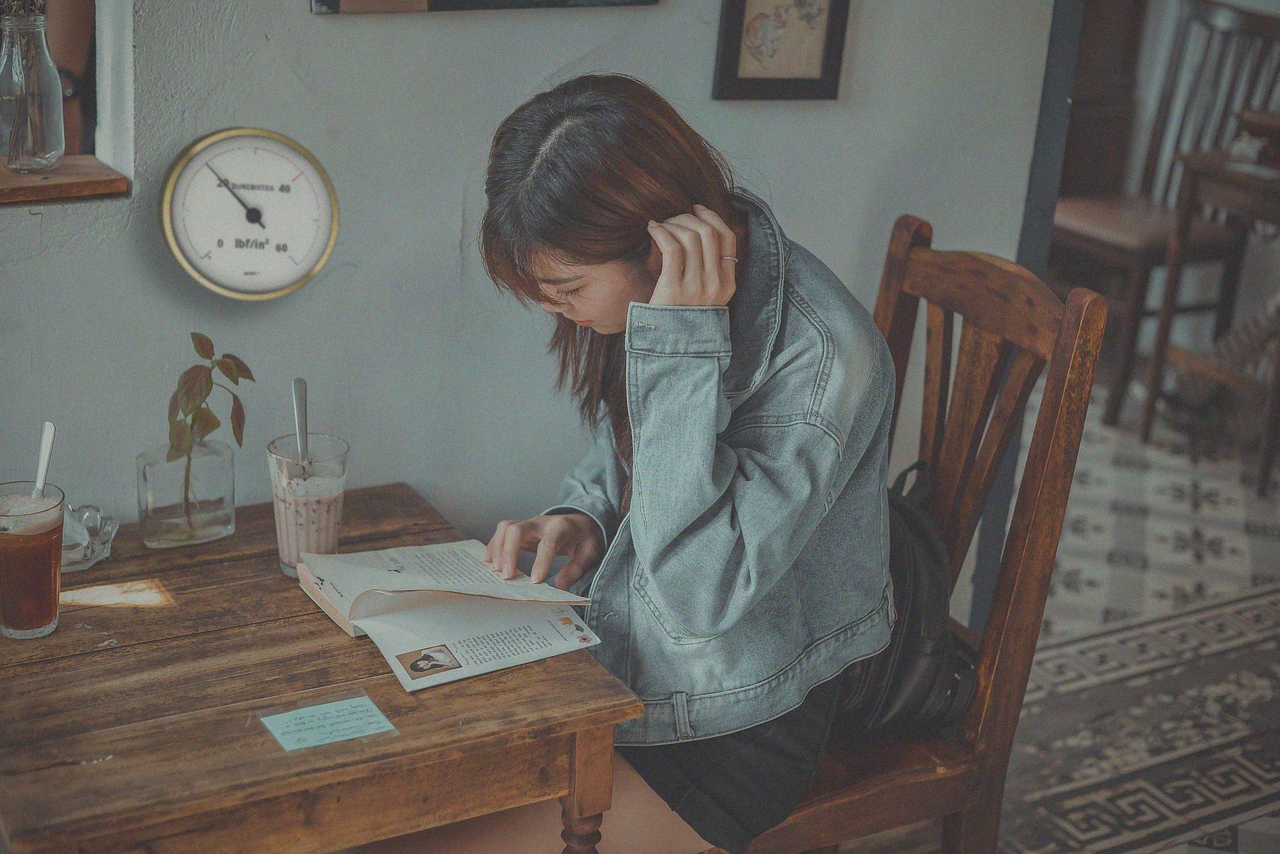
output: 20 (psi)
